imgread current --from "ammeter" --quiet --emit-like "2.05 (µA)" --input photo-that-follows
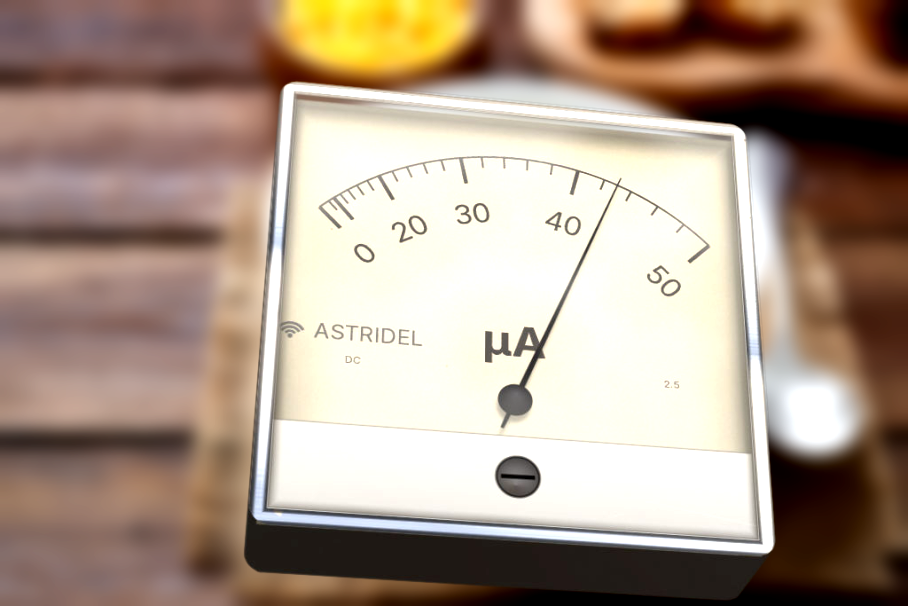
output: 43 (µA)
